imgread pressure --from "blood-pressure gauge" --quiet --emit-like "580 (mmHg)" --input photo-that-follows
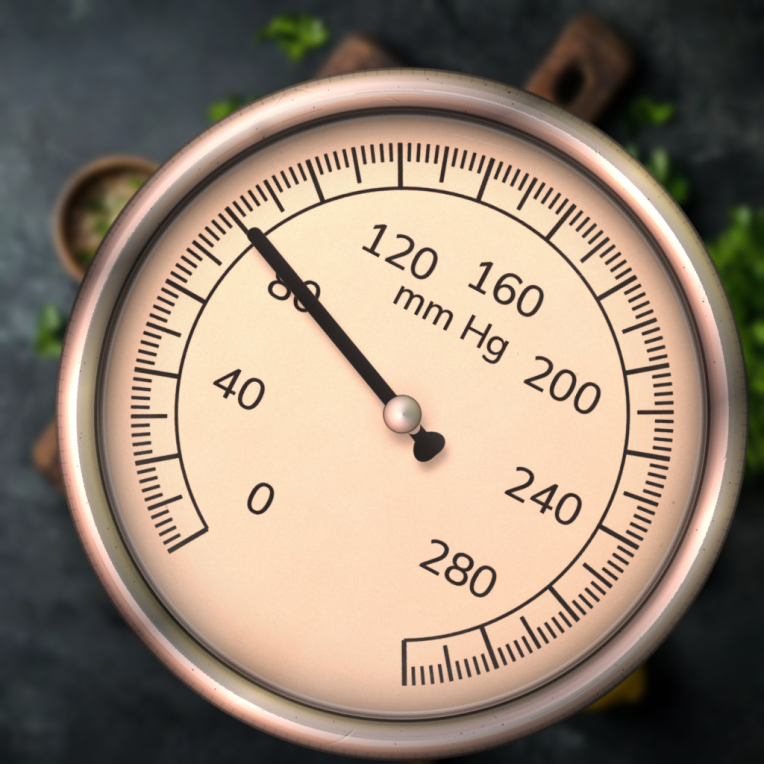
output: 81 (mmHg)
